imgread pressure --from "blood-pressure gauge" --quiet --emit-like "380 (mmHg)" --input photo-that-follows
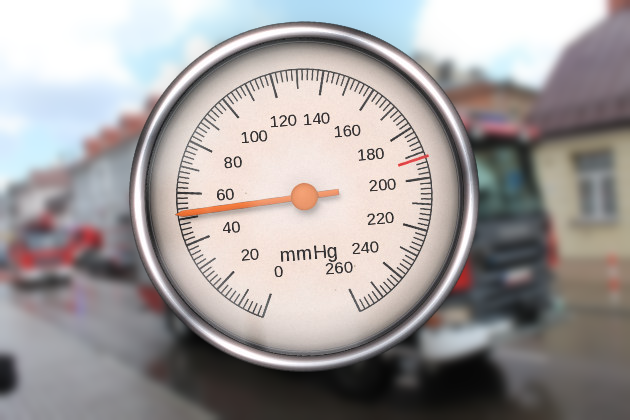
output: 52 (mmHg)
